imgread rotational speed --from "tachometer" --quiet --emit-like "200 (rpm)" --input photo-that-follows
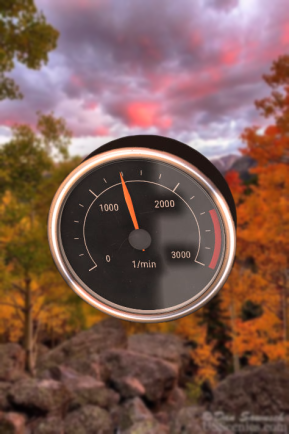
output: 1400 (rpm)
